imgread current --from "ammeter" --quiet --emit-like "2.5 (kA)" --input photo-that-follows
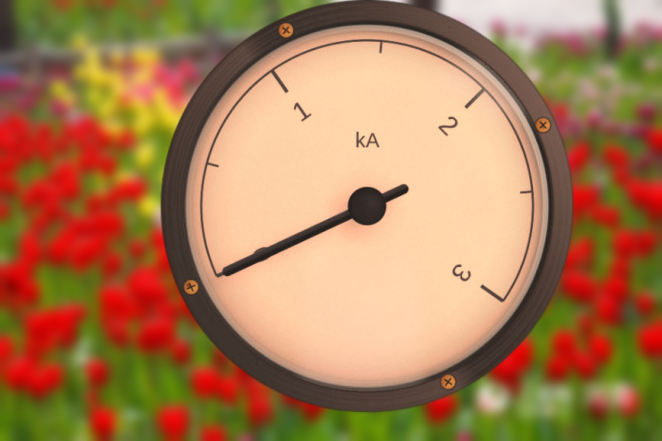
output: 0 (kA)
